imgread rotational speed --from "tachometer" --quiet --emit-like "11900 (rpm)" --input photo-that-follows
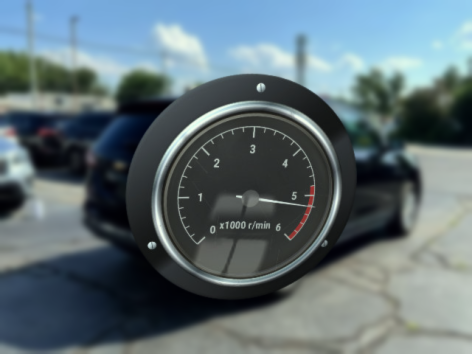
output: 5200 (rpm)
